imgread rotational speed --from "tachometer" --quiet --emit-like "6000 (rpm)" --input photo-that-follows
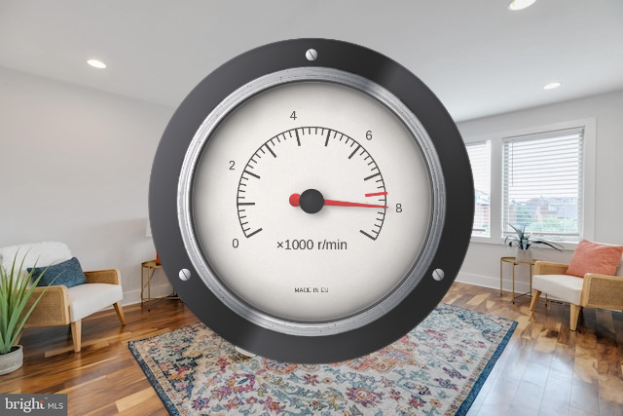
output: 8000 (rpm)
